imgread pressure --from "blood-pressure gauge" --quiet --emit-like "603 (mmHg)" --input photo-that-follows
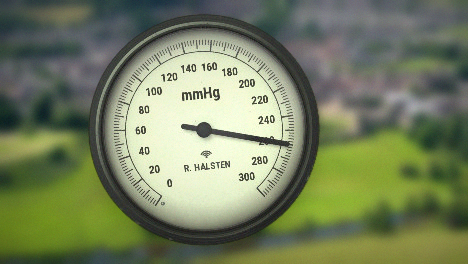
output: 260 (mmHg)
